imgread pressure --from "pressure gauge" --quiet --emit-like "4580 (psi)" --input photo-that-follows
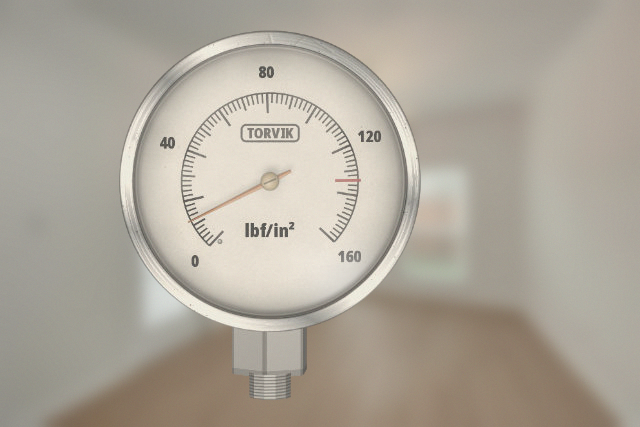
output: 12 (psi)
